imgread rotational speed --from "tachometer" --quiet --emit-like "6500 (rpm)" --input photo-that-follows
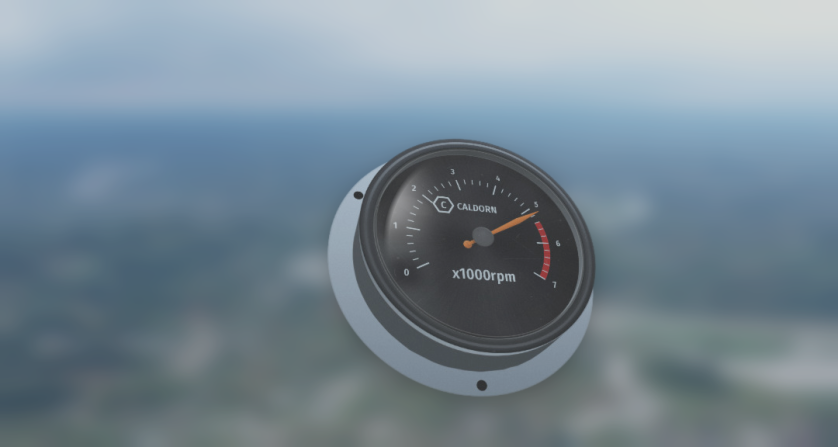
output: 5200 (rpm)
